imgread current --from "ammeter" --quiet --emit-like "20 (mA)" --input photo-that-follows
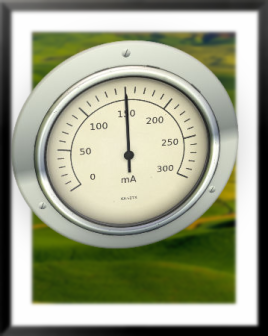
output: 150 (mA)
